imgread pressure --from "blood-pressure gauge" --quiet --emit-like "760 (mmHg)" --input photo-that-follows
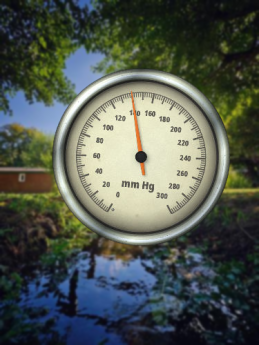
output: 140 (mmHg)
